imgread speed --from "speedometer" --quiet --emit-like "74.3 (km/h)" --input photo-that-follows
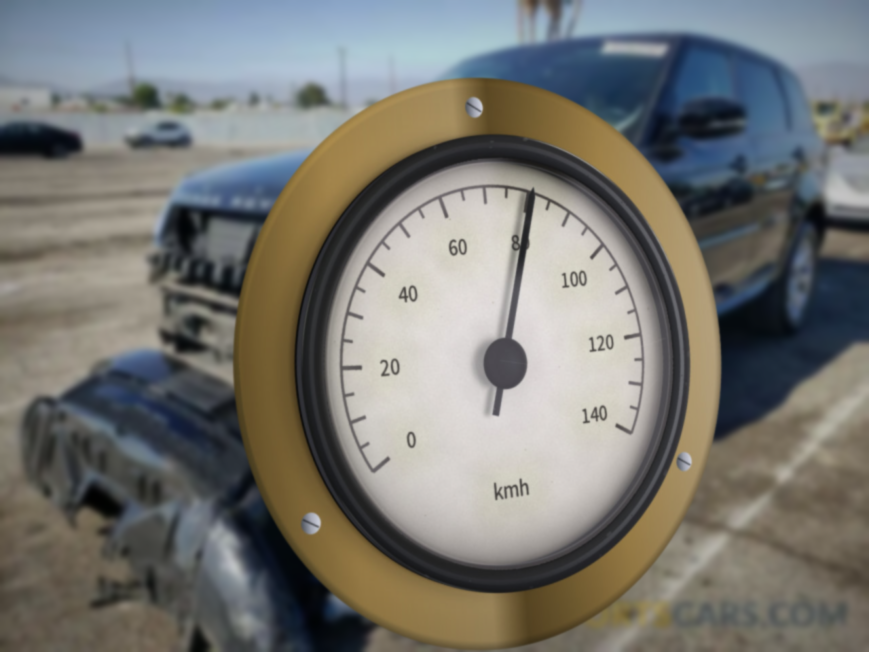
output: 80 (km/h)
